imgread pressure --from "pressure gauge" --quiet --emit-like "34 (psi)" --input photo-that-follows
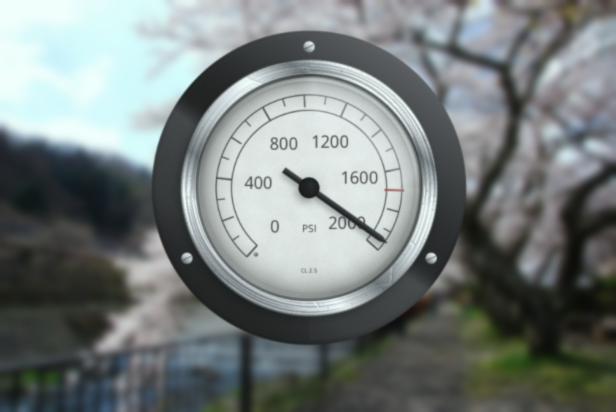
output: 1950 (psi)
